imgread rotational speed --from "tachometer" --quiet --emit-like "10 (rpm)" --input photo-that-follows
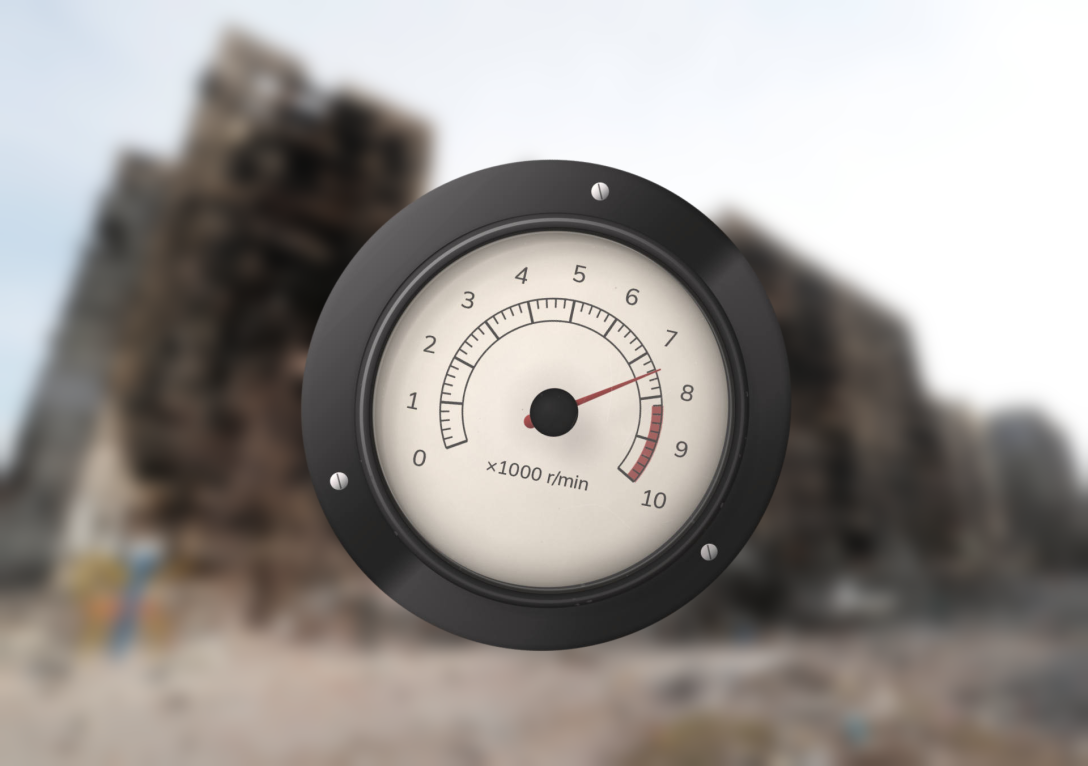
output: 7400 (rpm)
